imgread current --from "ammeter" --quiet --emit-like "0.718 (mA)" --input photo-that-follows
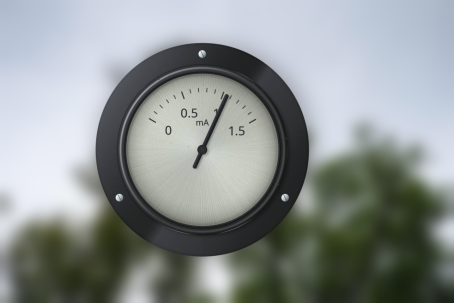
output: 1.05 (mA)
